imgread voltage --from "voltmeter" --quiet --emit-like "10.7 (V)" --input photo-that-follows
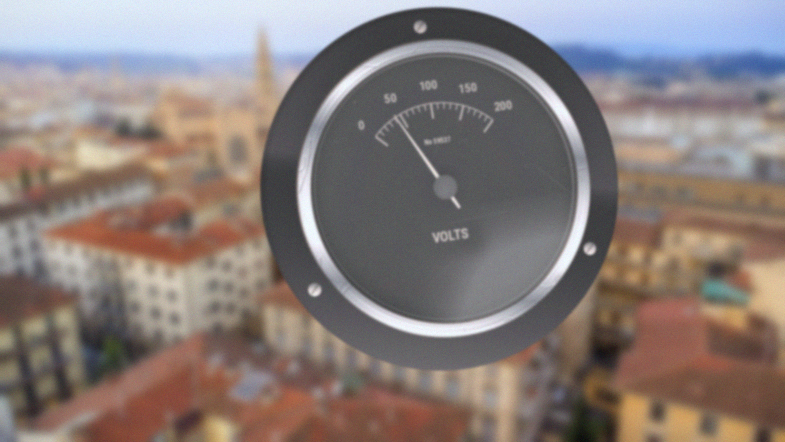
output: 40 (V)
